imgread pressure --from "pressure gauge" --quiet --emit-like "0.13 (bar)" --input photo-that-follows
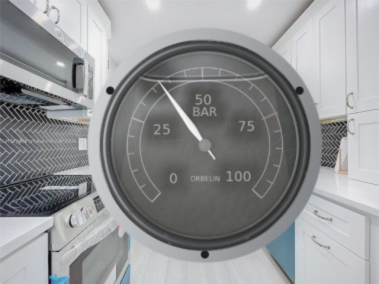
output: 37.5 (bar)
